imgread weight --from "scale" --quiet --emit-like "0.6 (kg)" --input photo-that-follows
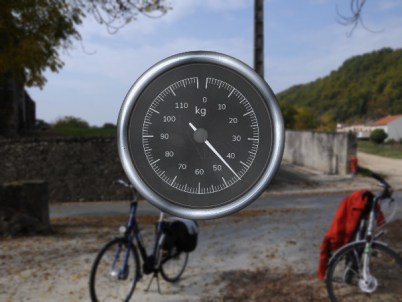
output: 45 (kg)
